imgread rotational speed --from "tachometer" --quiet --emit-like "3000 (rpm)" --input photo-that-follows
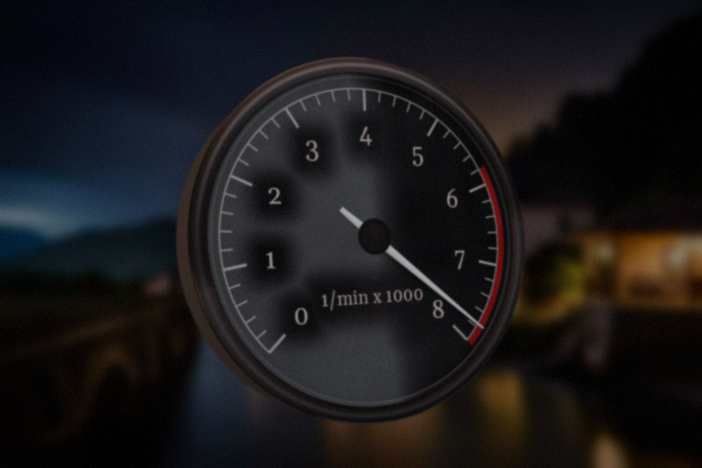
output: 7800 (rpm)
